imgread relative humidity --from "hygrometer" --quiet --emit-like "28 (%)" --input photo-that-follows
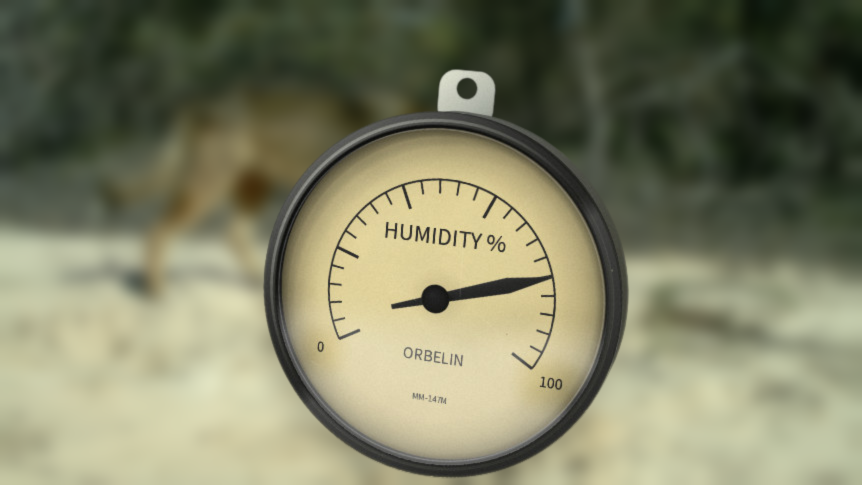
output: 80 (%)
